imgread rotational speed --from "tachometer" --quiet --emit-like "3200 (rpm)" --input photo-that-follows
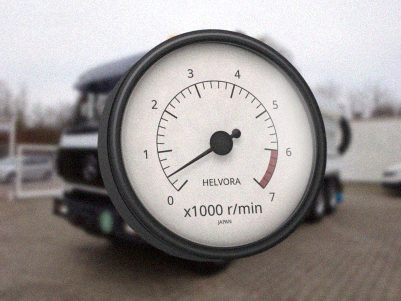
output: 400 (rpm)
